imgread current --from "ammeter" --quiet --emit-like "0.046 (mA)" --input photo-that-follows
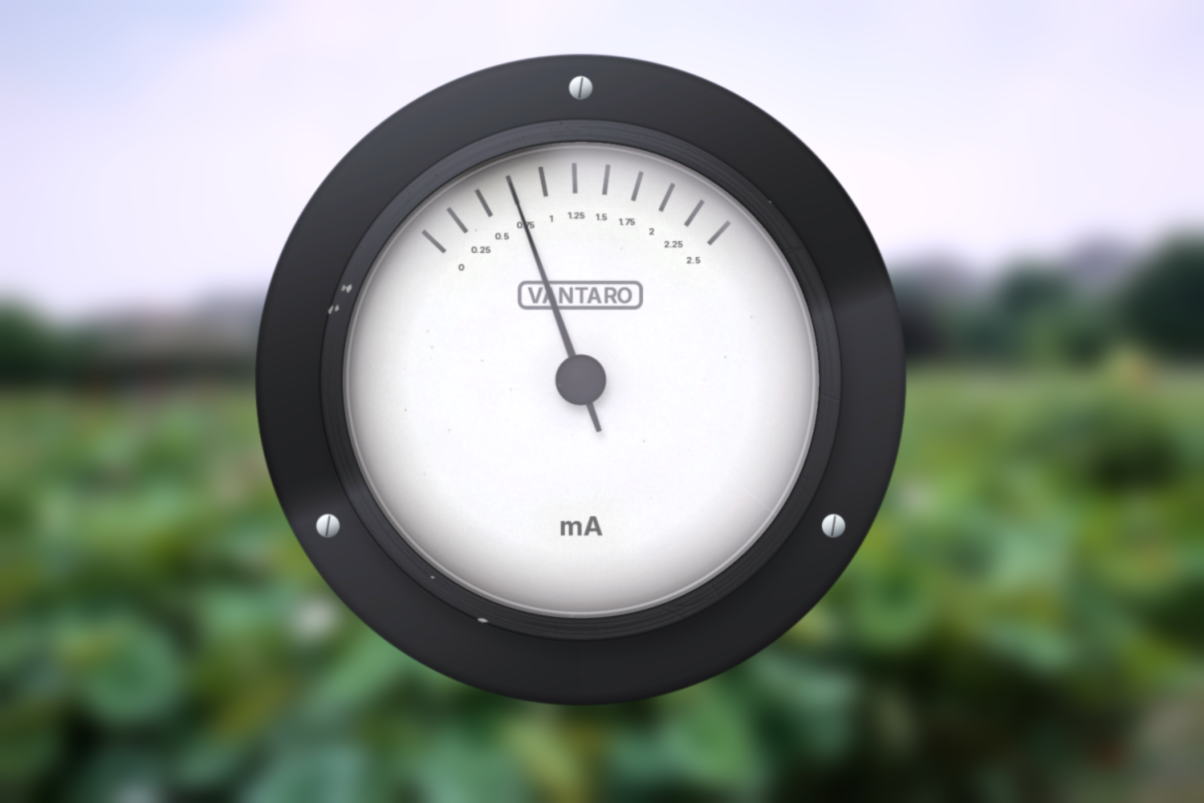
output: 0.75 (mA)
